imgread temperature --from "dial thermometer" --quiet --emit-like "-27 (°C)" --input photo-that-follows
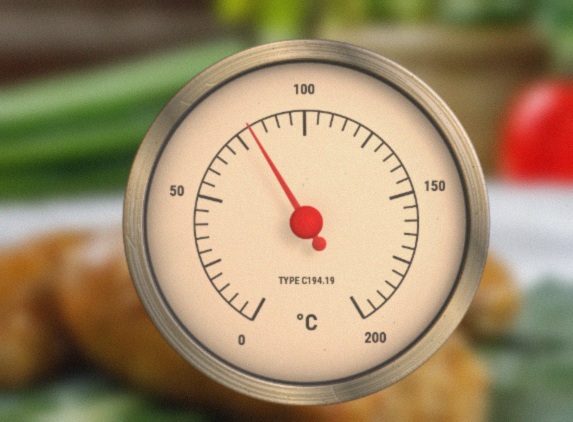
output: 80 (°C)
